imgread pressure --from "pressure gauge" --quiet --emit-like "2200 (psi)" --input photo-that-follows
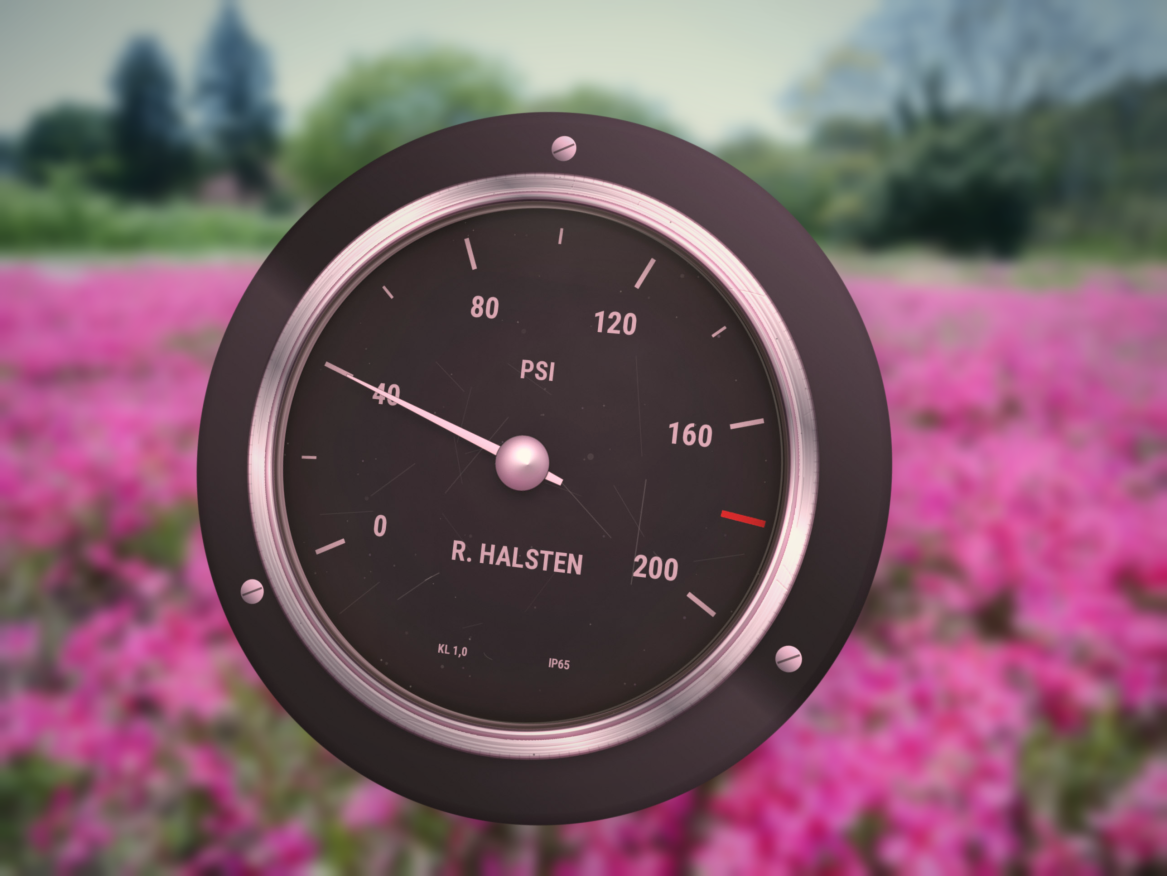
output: 40 (psi)
